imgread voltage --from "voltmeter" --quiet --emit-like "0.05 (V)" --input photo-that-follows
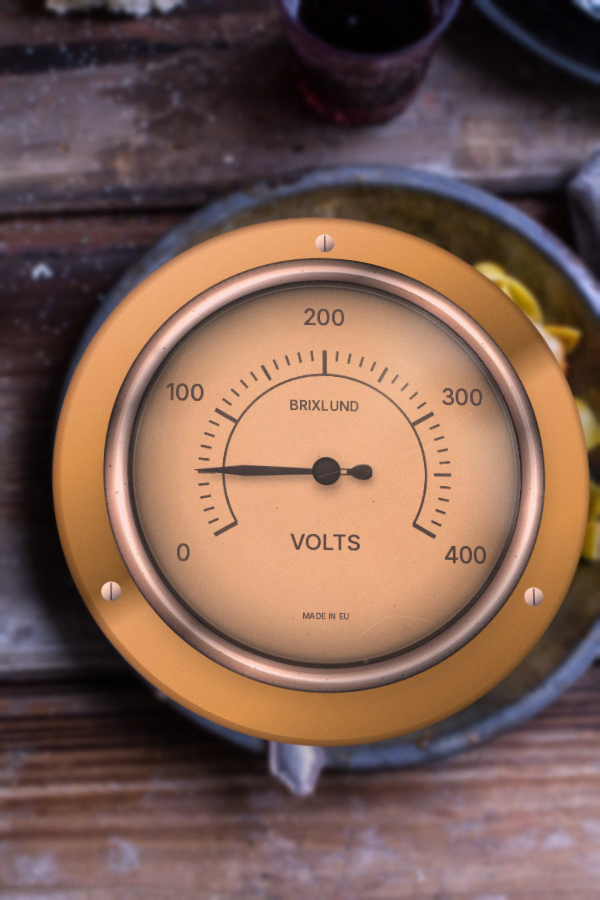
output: 50 (V)
